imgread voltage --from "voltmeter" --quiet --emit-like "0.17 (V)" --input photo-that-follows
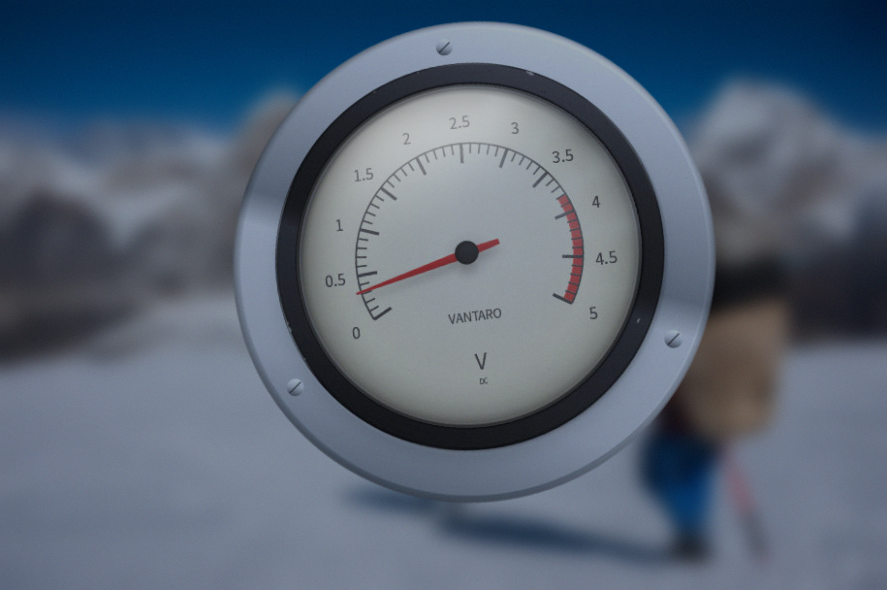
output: 0.3 (V)
